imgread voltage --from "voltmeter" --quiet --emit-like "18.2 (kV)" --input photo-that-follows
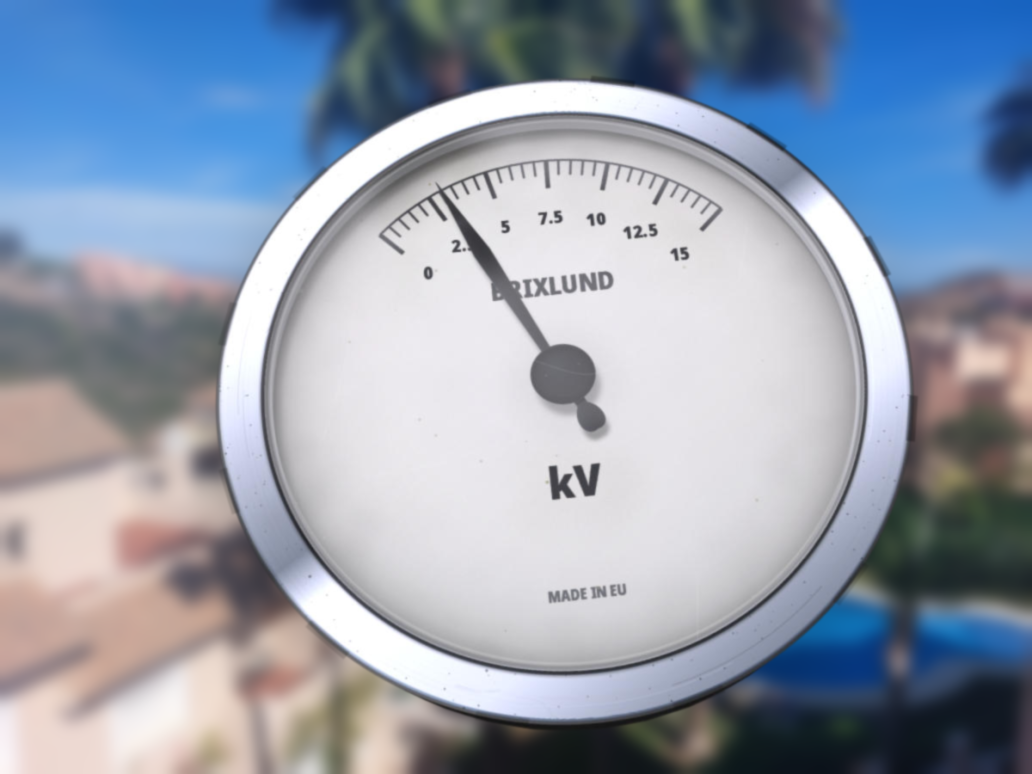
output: 3 (kV)
